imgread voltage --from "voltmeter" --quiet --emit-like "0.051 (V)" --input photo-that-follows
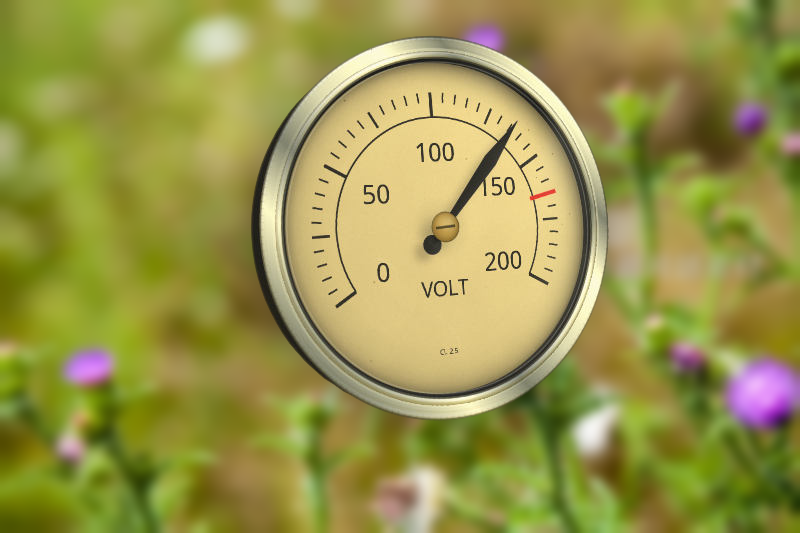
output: 135 (V)
